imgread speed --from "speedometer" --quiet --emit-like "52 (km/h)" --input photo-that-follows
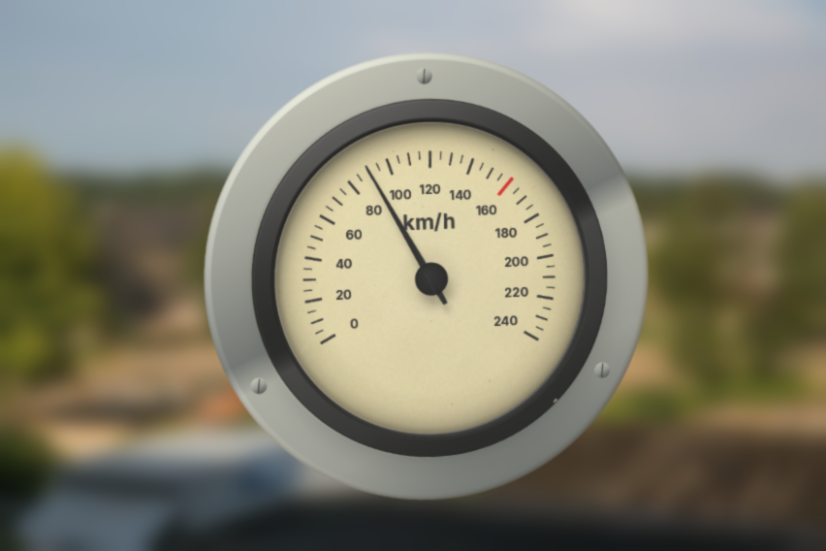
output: 90 (km/h)
